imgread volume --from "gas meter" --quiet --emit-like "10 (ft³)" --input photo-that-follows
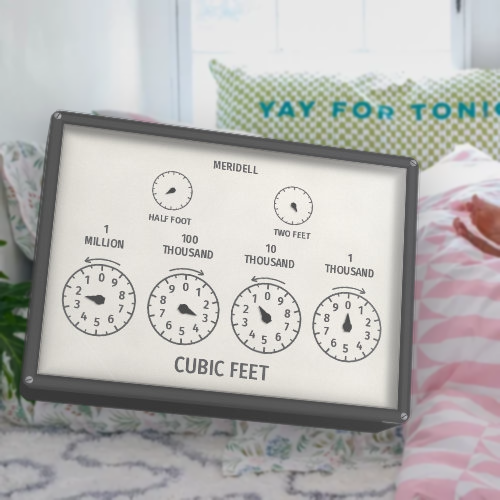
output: 231000 (ft³)
